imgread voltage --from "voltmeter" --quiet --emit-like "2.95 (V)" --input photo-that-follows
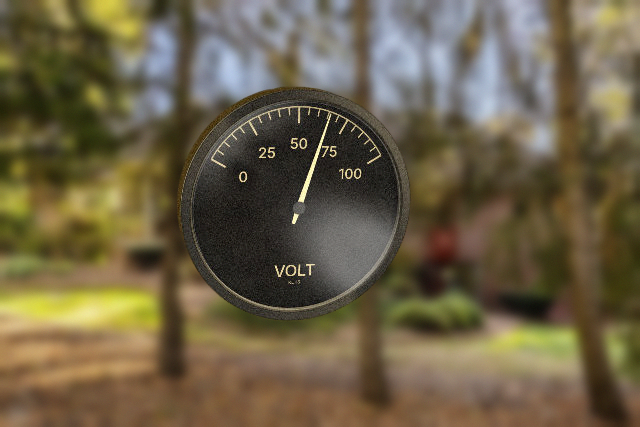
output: 65 (V)
